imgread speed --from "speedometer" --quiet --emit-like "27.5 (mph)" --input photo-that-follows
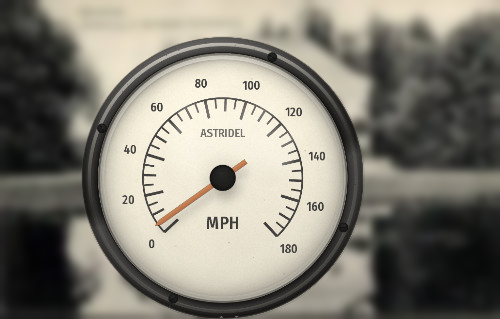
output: 5 (mph)
